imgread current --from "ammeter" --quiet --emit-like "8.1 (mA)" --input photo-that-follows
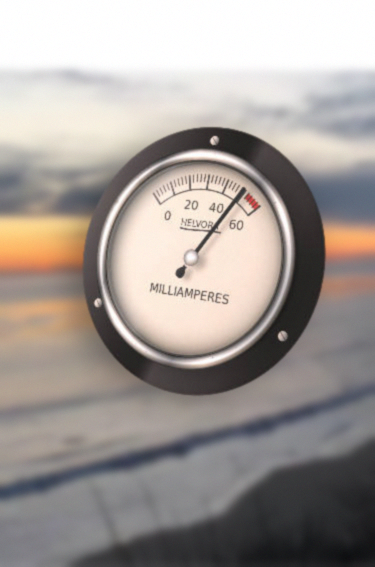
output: 50 (mA)
